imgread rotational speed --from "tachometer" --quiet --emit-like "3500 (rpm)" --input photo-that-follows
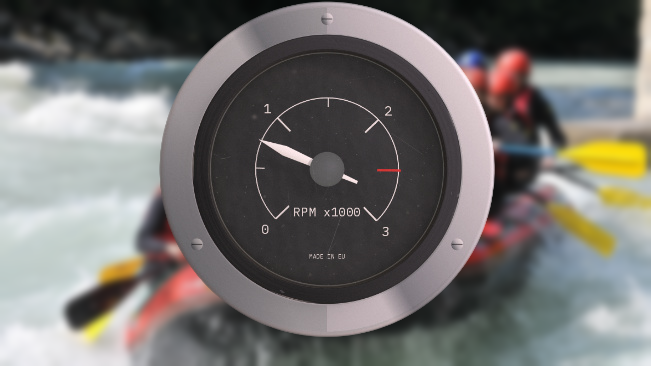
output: 750 (rpm)
